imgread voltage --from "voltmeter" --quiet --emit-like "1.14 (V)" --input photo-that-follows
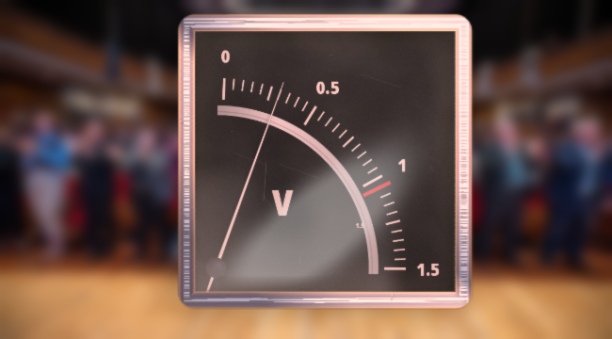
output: 0.3 (V)
